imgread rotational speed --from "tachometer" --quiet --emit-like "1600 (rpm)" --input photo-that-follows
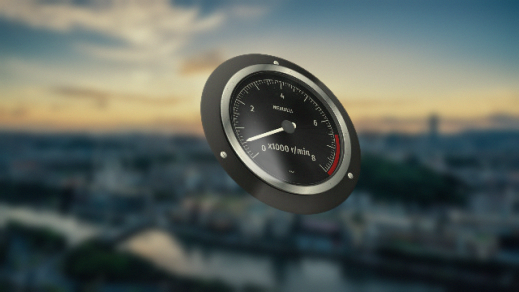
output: 500 (rpm)
